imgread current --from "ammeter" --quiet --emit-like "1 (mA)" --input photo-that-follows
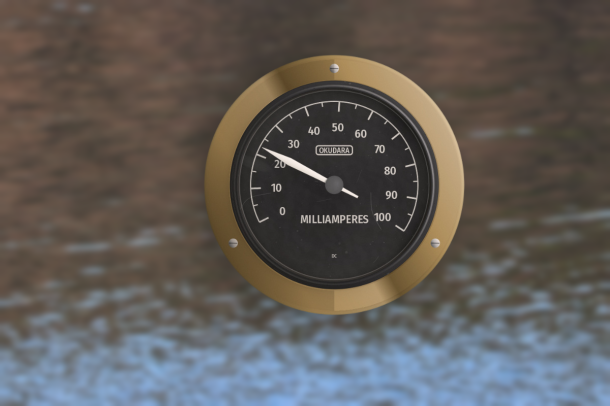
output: 22.5 (mA)
